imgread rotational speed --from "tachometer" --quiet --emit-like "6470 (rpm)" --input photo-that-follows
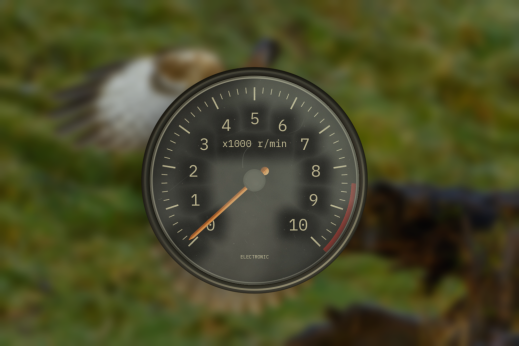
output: 100 (rpm)
